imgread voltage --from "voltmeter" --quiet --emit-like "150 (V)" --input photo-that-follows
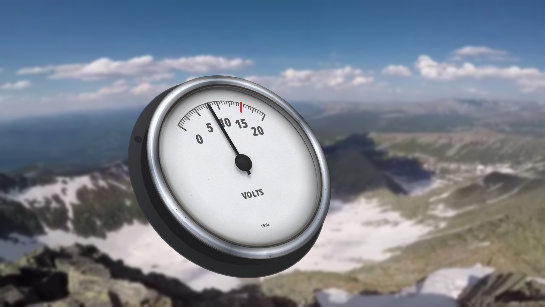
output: 7.5 (V)
